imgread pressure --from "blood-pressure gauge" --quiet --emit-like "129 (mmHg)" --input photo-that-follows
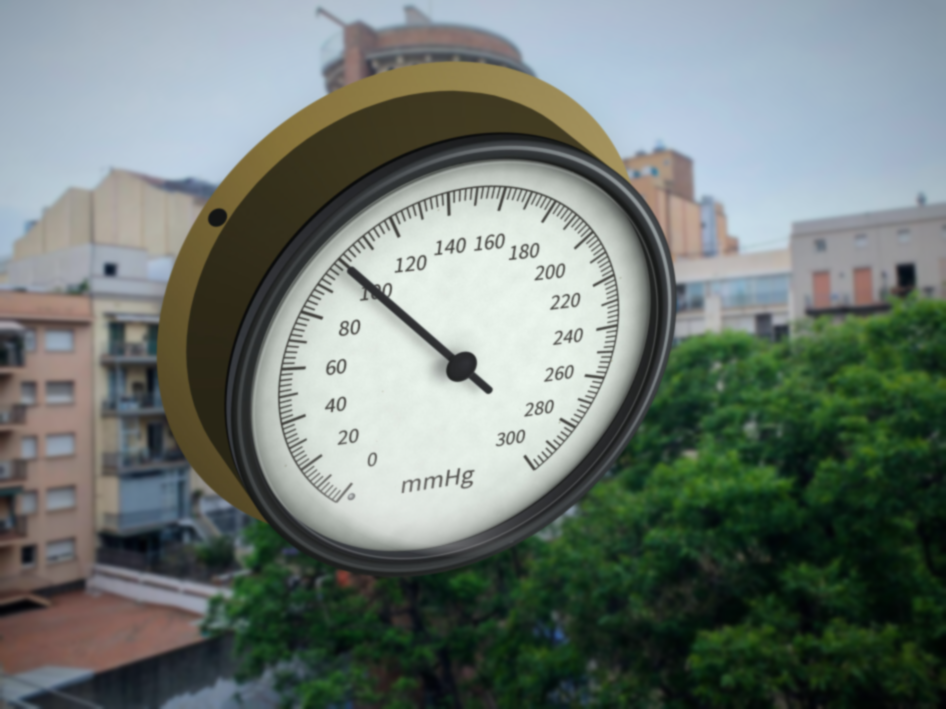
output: 100 (mmHg)
